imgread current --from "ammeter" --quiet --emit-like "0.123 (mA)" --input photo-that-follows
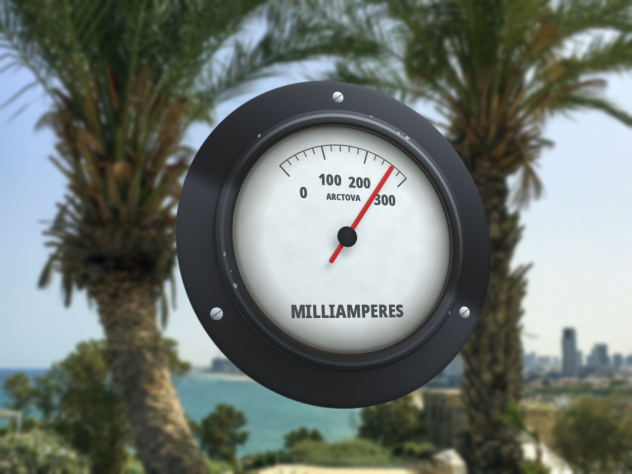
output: 260 (mA)
